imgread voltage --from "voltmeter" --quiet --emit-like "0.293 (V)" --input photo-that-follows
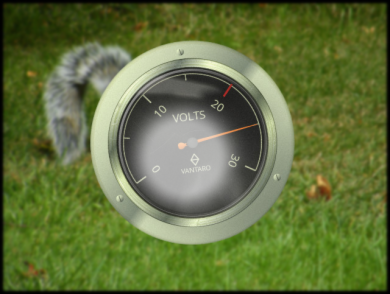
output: 25 (V)
